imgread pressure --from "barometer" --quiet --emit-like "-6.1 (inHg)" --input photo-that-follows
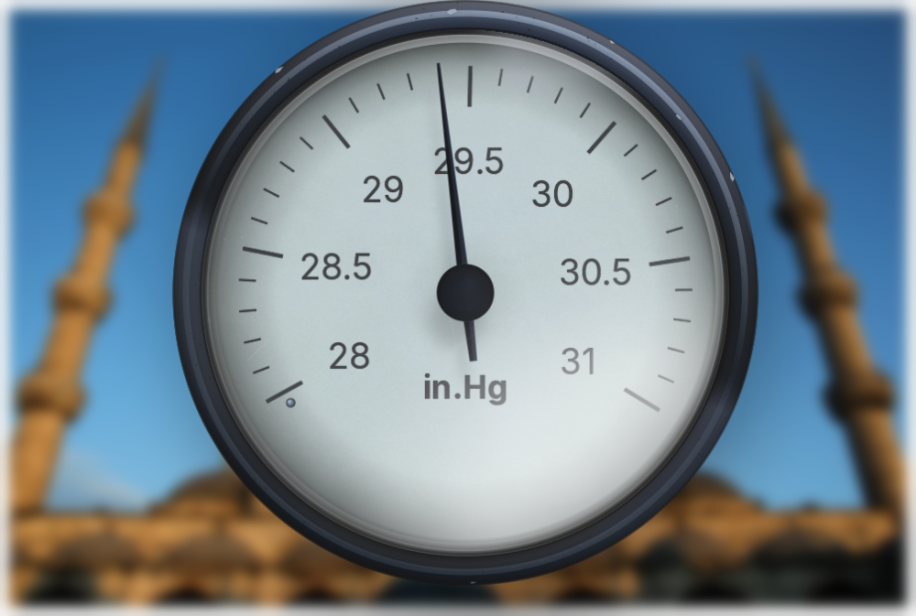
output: 29.4 (inHg)
